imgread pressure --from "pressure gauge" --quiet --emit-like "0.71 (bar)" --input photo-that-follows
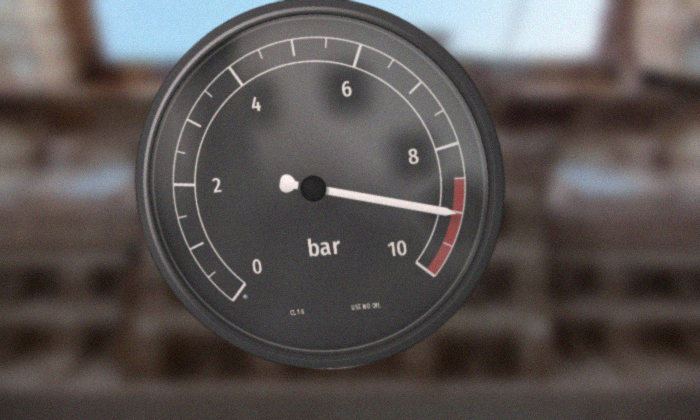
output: 9 (bar)
